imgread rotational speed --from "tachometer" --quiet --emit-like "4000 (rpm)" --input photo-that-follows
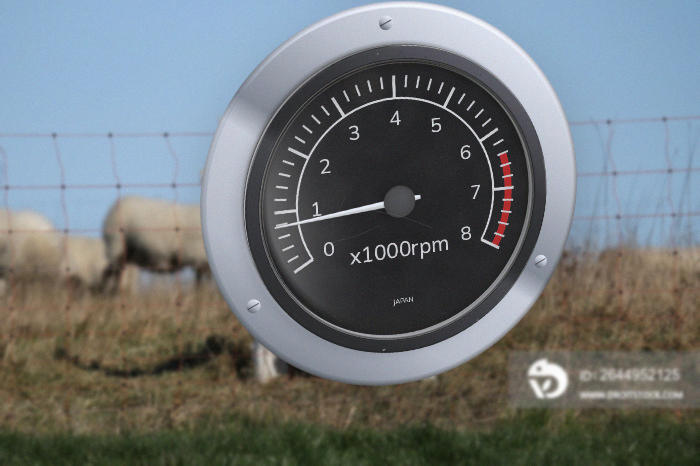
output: 800 (rpm)
